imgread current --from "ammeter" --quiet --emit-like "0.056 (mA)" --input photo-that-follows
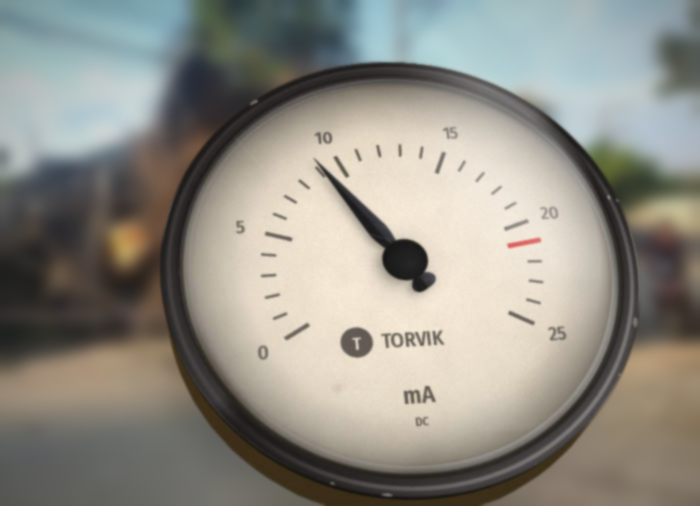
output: 9 (mA)
